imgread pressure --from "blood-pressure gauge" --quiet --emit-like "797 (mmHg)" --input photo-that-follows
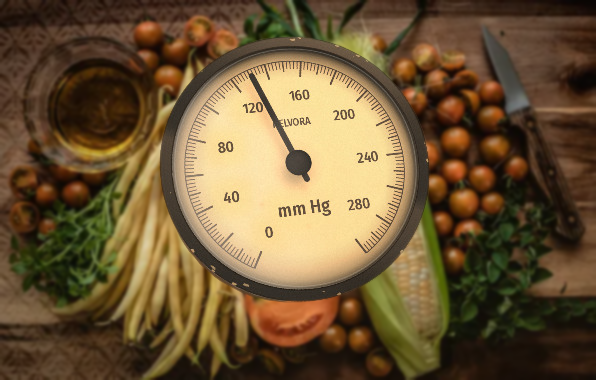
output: 130 (mmHg)
